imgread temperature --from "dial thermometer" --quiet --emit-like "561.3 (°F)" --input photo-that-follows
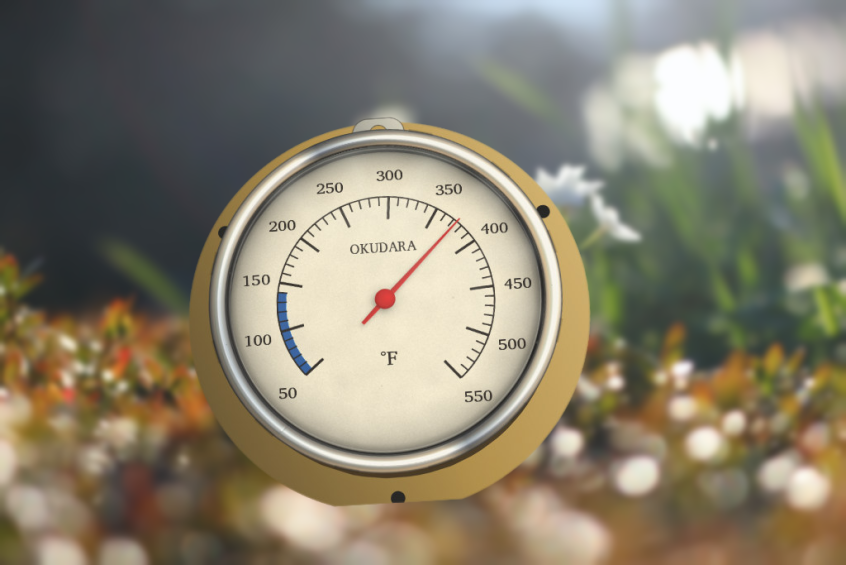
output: 375 (°F)
